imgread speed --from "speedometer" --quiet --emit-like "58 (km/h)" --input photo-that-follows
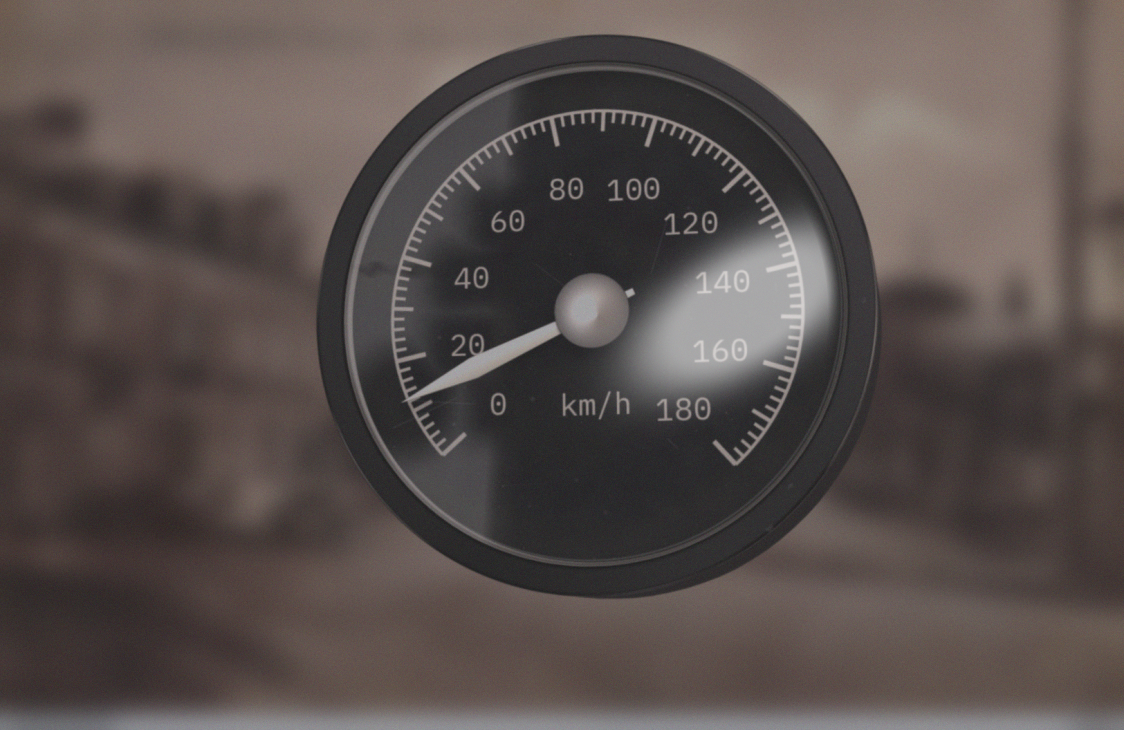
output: 12 (km/h)
